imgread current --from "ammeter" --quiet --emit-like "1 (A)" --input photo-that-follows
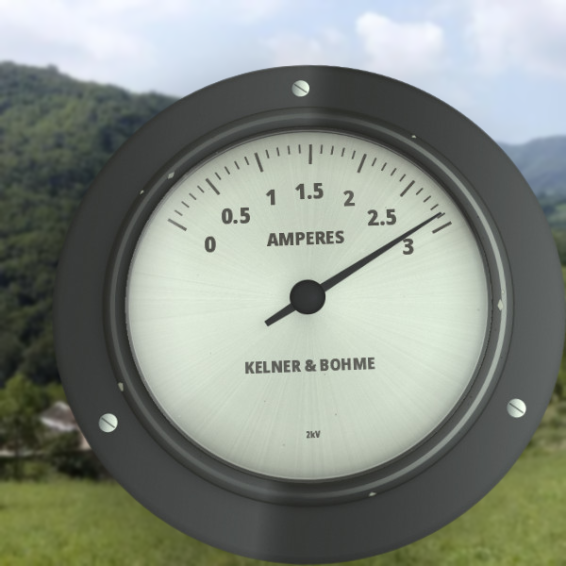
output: 2.9 (A)
